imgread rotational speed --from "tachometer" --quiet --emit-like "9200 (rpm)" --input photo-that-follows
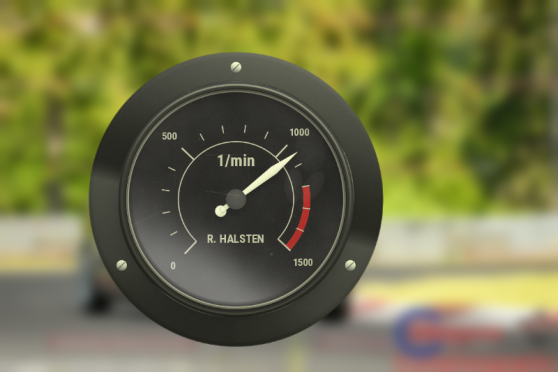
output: 1050 (rpm)
